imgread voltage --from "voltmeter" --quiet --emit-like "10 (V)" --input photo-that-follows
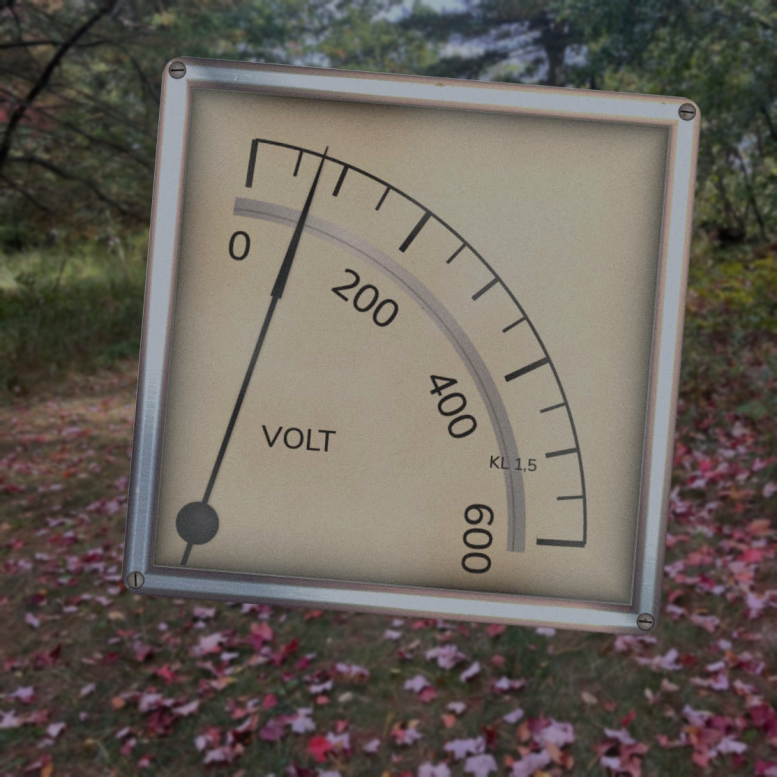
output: 75 (V)
